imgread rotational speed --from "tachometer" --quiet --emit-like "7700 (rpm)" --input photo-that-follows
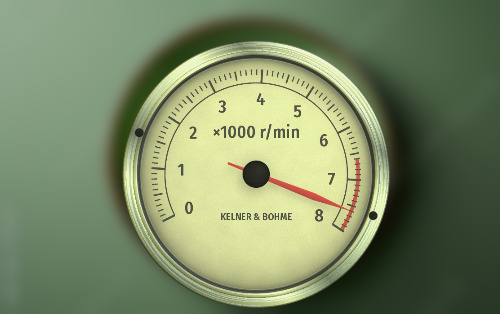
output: 7600 (rpm)
